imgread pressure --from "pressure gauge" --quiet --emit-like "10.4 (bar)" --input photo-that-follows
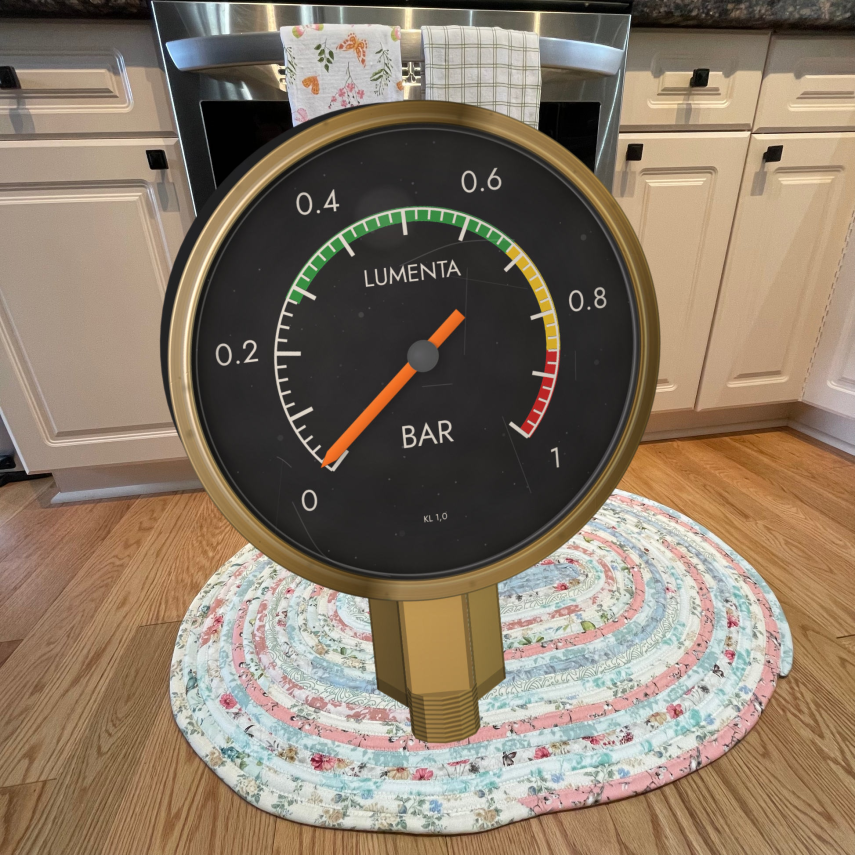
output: 0.02 (bar)
